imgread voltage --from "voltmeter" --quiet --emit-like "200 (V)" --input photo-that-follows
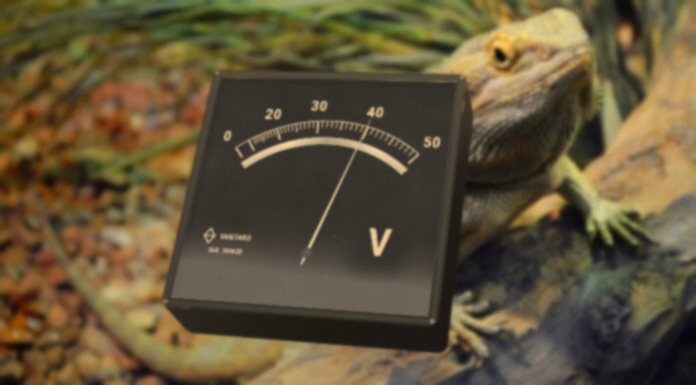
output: 40 (V)
